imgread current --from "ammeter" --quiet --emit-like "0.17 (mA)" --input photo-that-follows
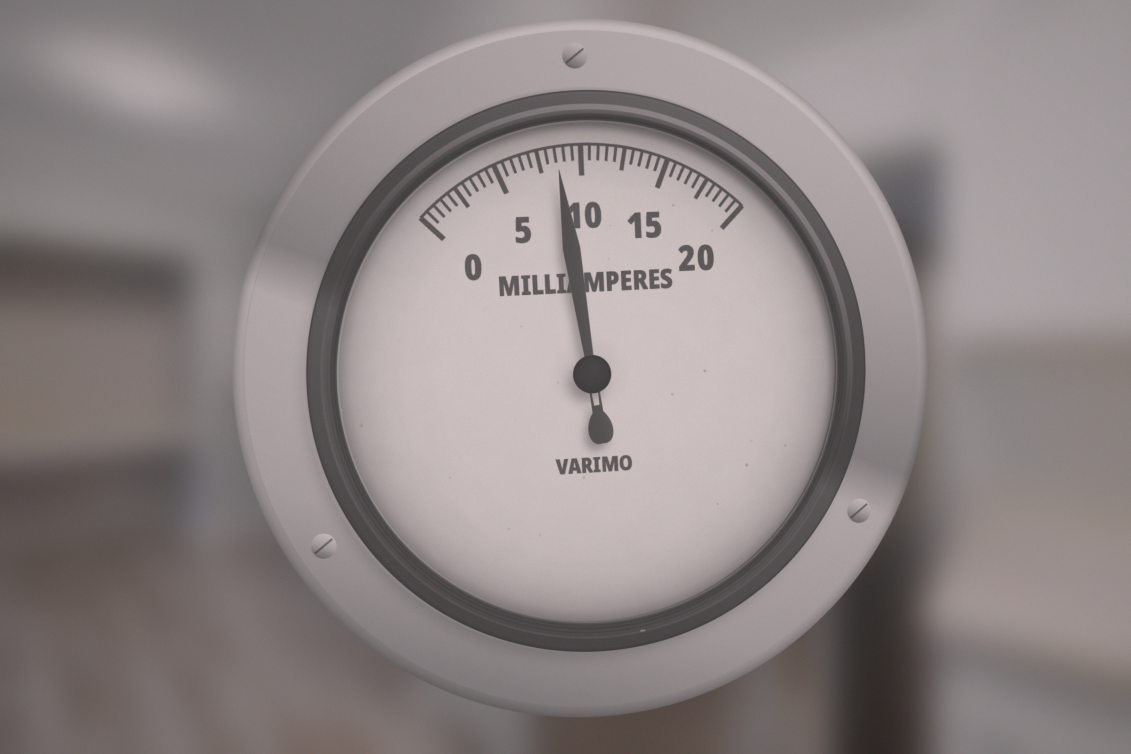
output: 8.5 (mA)
